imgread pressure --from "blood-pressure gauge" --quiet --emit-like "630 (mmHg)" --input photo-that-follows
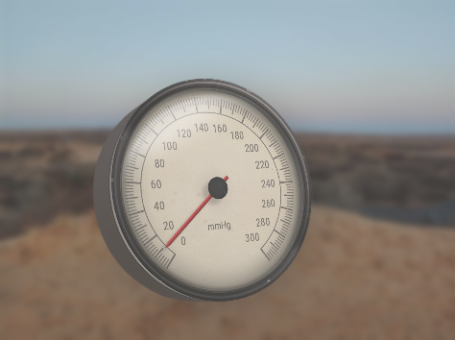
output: 10 (mmHg)
